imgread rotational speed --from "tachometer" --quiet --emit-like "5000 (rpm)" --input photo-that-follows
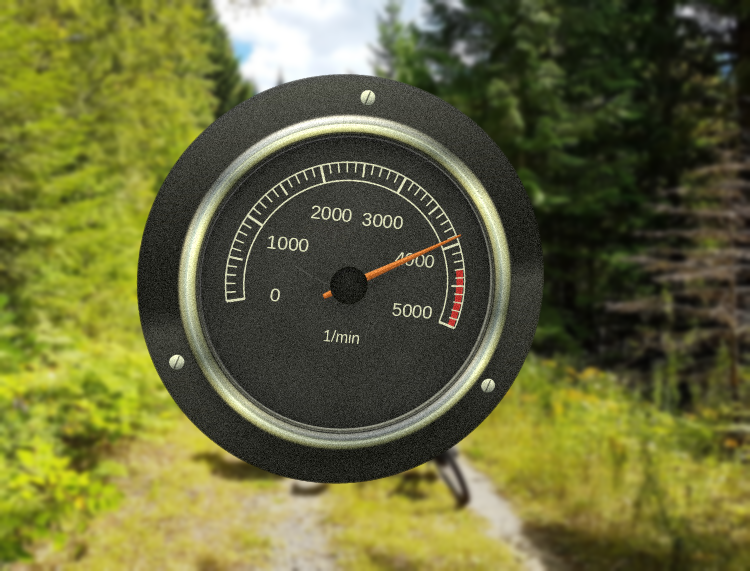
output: 3900 (rpm)
